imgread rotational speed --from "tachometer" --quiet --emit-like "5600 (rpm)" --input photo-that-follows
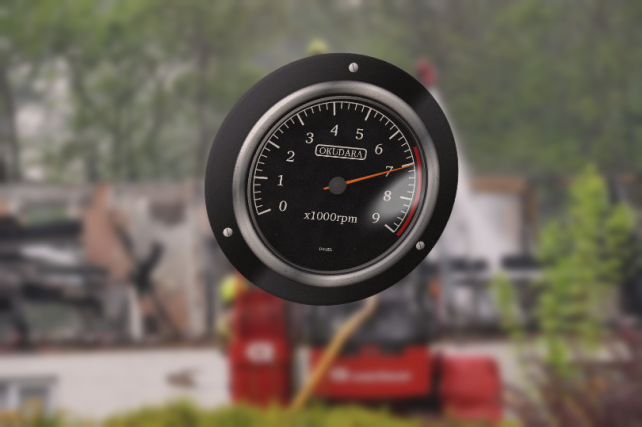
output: 7000 (rpm)
